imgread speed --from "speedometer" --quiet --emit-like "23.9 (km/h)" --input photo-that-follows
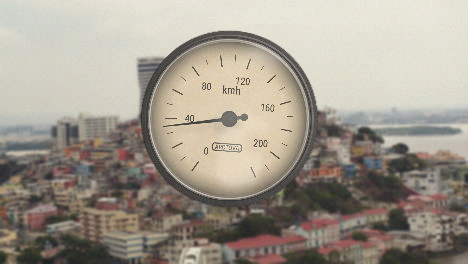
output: 35 (km/h)
